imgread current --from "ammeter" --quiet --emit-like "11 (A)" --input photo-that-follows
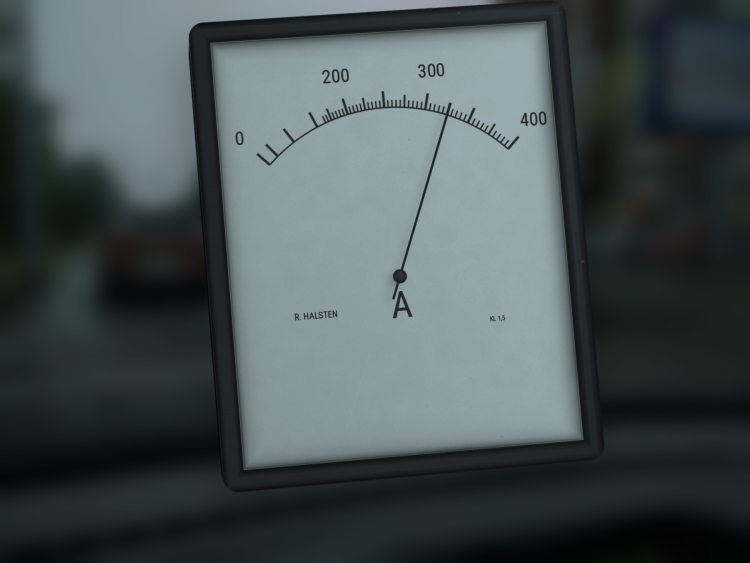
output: 325 (A)
